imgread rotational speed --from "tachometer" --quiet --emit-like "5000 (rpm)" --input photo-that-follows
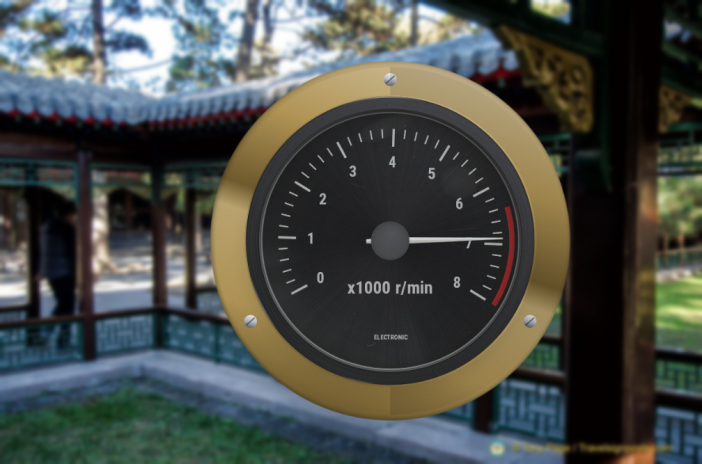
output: 6900 (rpm)
